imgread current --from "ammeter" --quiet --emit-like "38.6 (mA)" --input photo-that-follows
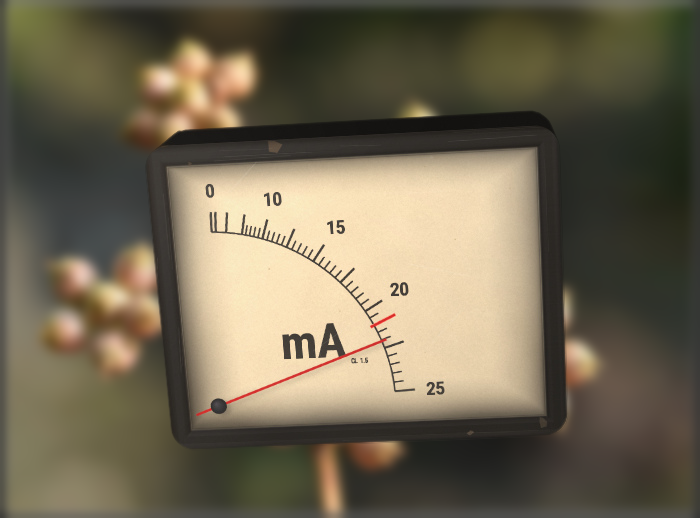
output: 22 (mA)
